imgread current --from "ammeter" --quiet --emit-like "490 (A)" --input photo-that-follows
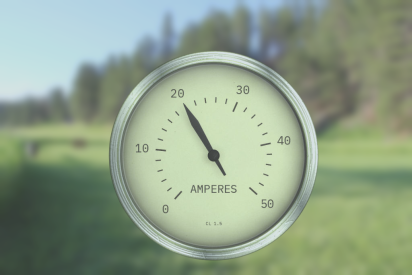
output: 20 (A)
